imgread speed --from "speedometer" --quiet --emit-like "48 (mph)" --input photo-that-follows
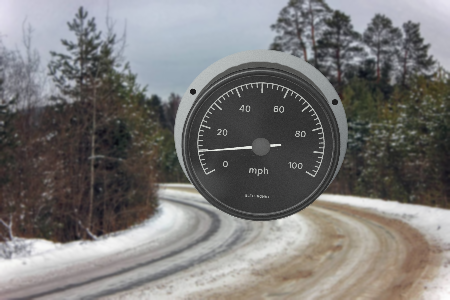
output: 10 (mph)
